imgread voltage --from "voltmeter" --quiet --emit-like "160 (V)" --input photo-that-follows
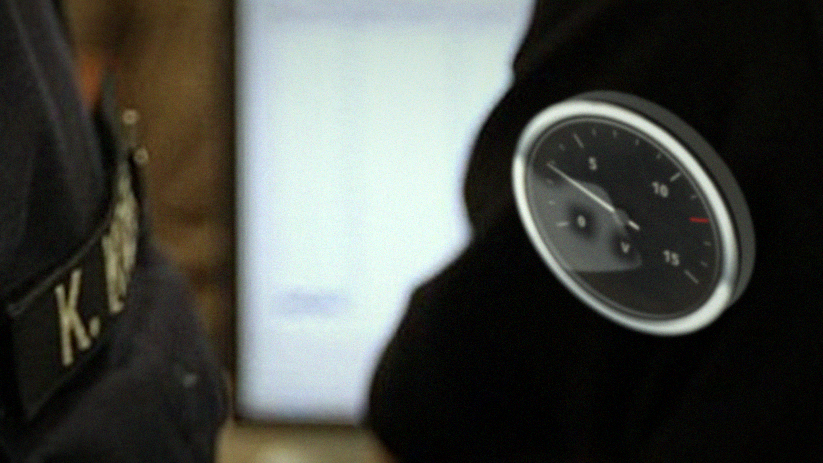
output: 3 (V)
